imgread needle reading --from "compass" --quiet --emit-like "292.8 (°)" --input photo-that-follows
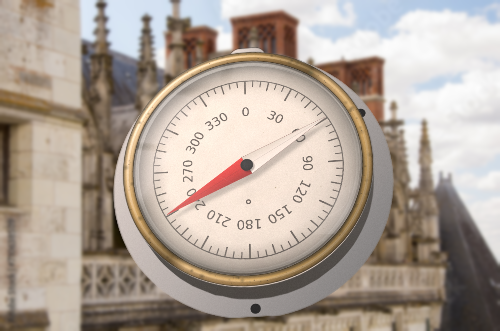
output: 240 (°)
